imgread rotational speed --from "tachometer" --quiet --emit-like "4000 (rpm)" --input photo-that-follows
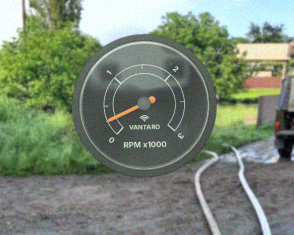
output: 250 (rpm)
